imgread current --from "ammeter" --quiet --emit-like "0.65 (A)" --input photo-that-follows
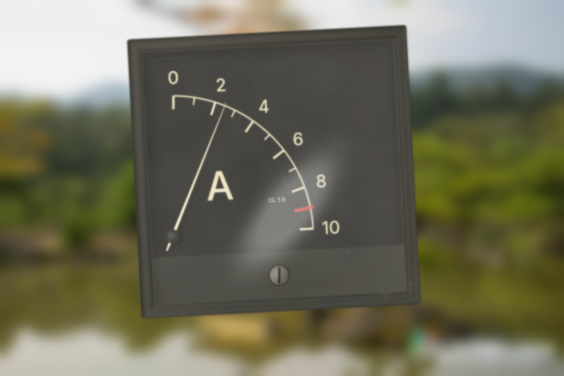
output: 2.5 (A)
